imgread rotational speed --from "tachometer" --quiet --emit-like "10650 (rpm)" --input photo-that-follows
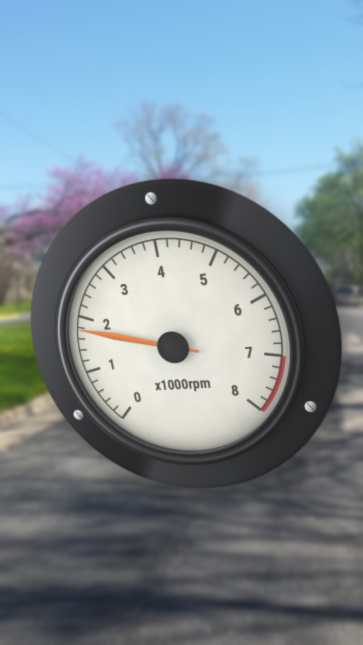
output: 1800 (rpm)
